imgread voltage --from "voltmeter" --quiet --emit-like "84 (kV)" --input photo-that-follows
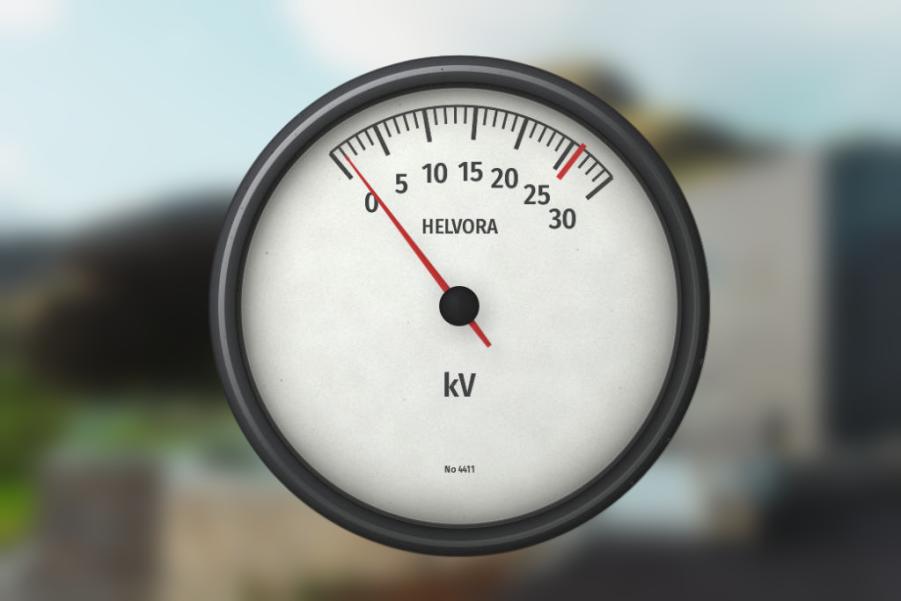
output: 1 (kV)
